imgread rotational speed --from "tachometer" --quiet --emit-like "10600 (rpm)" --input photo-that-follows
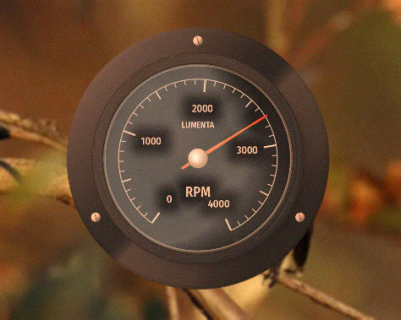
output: 2700 (rpm)
